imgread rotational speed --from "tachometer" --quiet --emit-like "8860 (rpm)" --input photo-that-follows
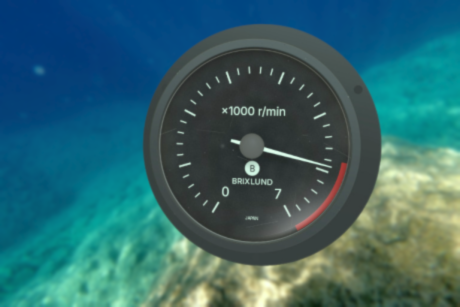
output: 5900 (rpm)
